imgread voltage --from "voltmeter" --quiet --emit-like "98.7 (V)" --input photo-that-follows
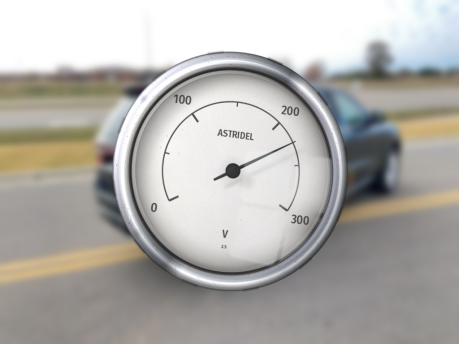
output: 225 (V)
